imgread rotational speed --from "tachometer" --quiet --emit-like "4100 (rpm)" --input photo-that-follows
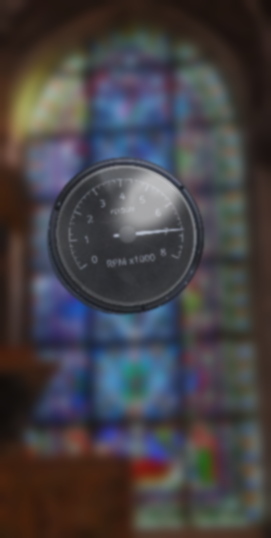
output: 7000 (rpm)
